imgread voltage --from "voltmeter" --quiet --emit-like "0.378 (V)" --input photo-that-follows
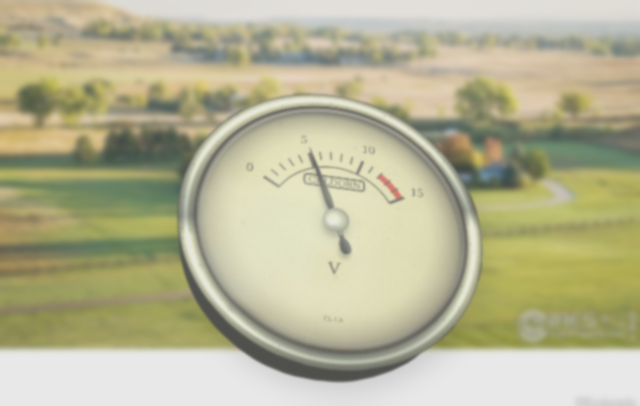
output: 5 (V)
